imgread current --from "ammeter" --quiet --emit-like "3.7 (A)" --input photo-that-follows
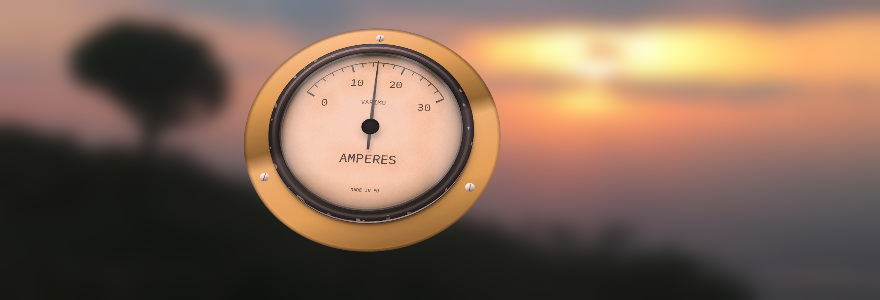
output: 15 (A)
